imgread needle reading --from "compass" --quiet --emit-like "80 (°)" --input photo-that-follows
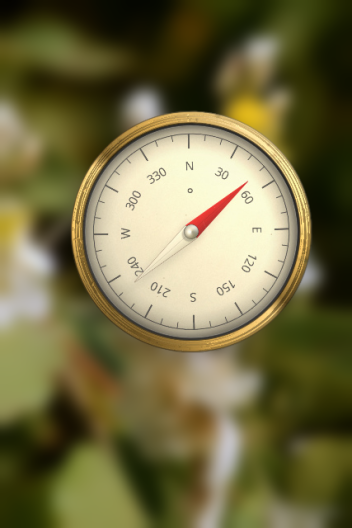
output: 50 (°)
